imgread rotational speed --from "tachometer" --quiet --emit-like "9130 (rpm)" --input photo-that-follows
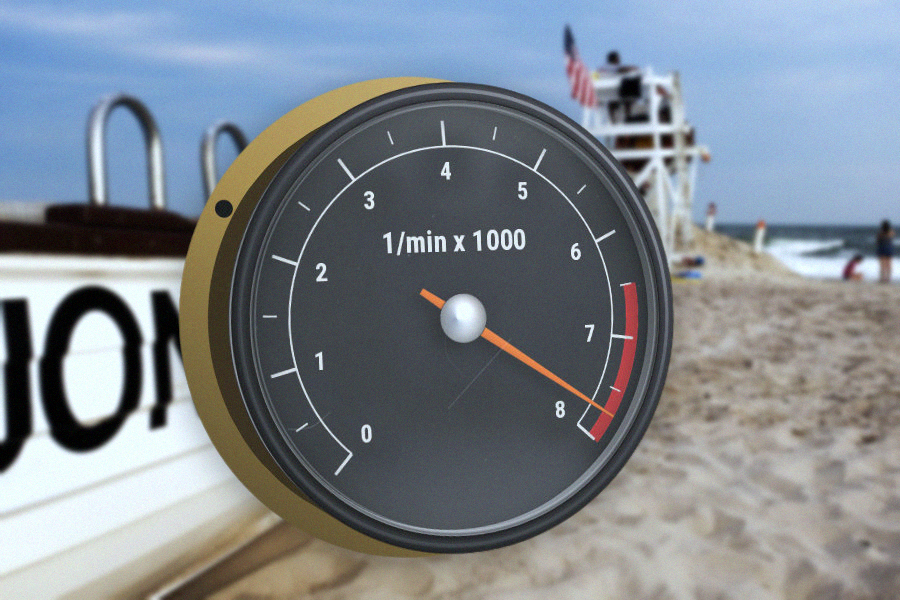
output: 7750 (rpm)
